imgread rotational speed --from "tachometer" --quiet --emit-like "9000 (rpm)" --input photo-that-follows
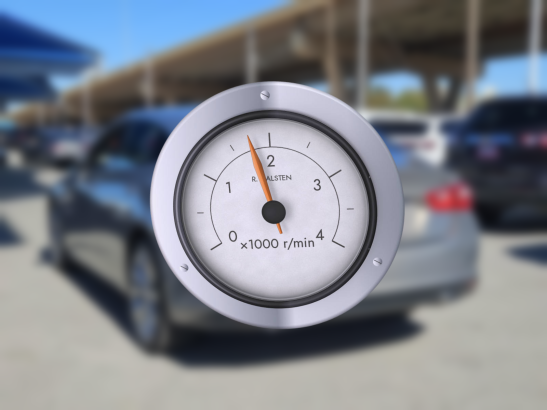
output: 1750 (rpm)
